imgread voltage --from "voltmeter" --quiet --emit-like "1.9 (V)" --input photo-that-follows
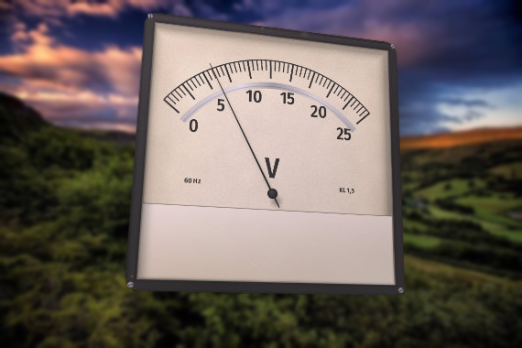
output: 6 (V)
